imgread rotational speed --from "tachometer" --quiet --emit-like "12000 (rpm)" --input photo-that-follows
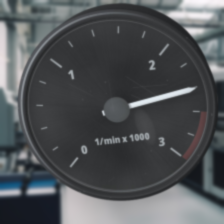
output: 2400 (rpm)
